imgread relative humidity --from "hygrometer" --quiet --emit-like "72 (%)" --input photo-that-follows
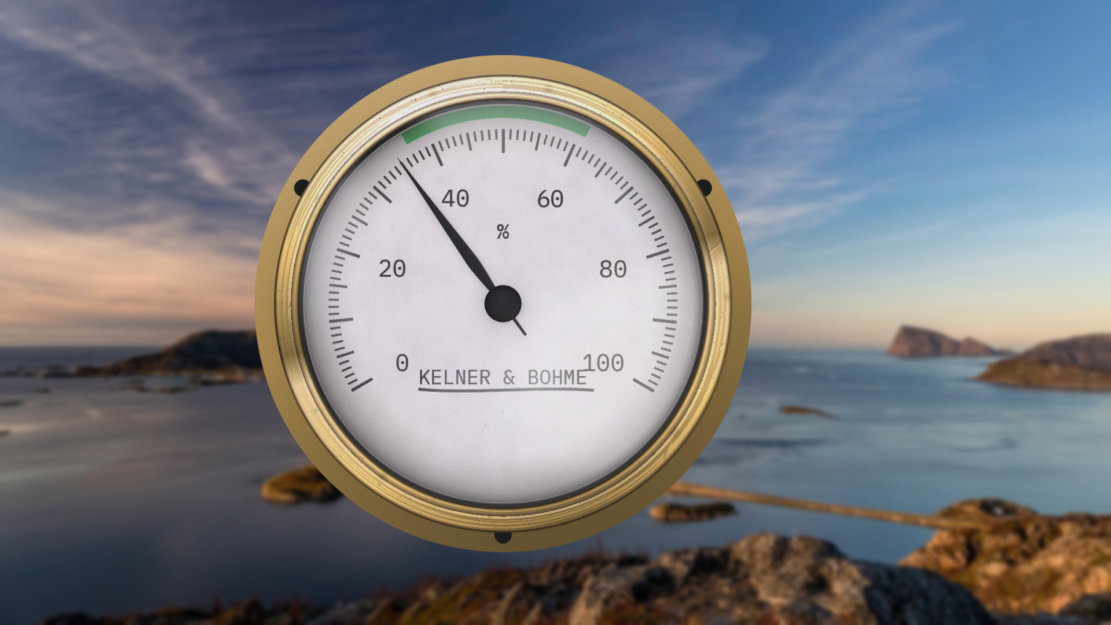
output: 35 (%)
